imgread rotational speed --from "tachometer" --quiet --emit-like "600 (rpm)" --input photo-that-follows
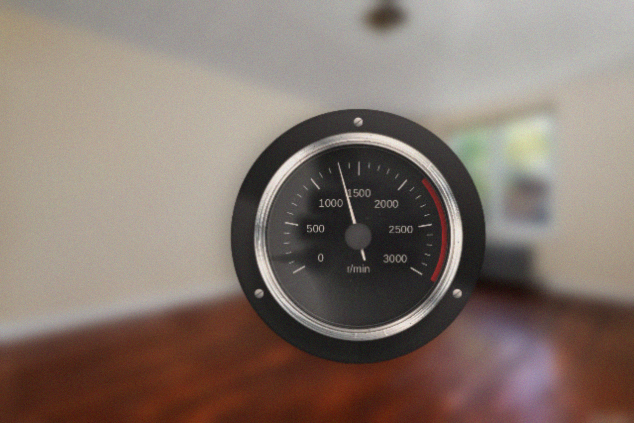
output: 1300 (rpm)
